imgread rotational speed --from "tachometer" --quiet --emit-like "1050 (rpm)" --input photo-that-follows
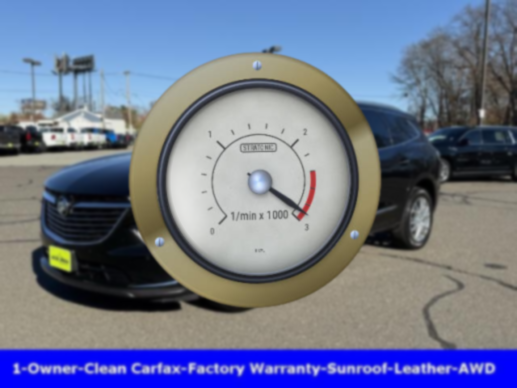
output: 2900 (rpm)
